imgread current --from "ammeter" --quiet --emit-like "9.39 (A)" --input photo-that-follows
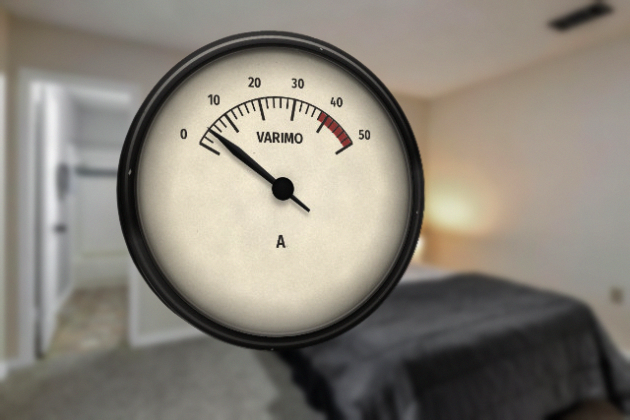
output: 4 (A)
